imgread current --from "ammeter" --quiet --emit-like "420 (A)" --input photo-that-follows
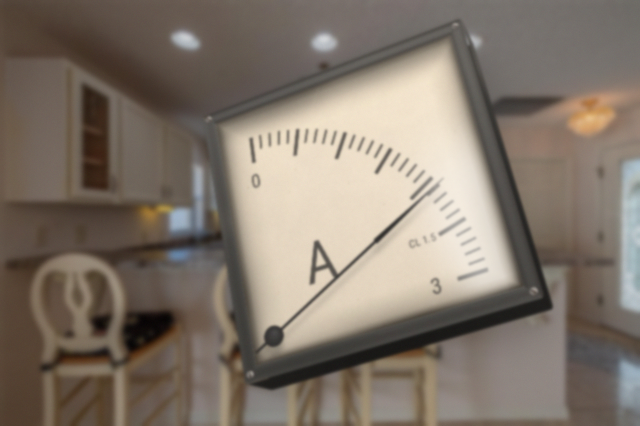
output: 2.1 (A)
